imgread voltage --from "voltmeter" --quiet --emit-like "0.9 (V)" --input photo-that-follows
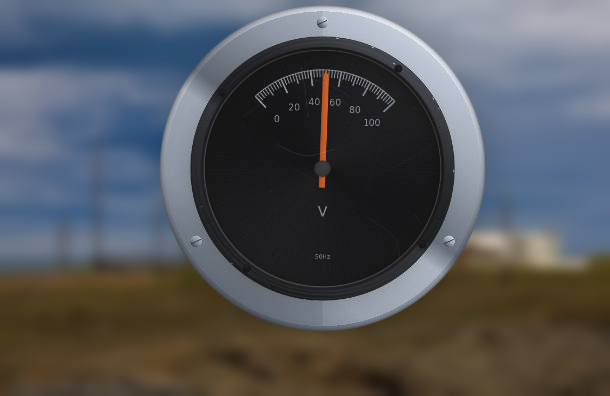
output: 50 (V)
